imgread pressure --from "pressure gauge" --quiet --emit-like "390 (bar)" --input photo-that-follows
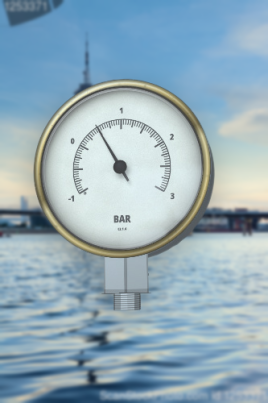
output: 0.5 (bar)
